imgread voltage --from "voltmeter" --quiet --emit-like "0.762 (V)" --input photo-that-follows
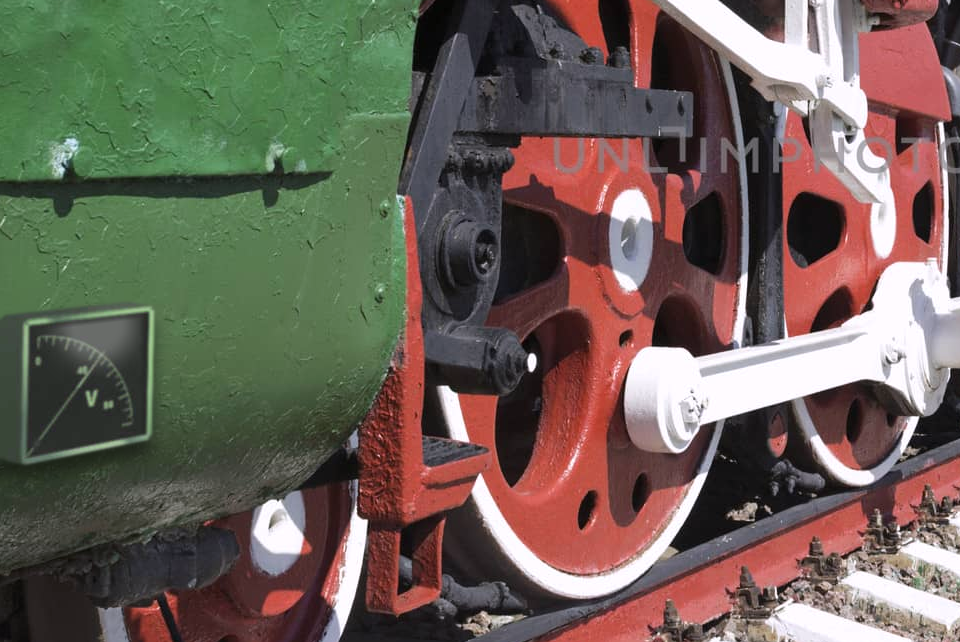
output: 45 (V)
